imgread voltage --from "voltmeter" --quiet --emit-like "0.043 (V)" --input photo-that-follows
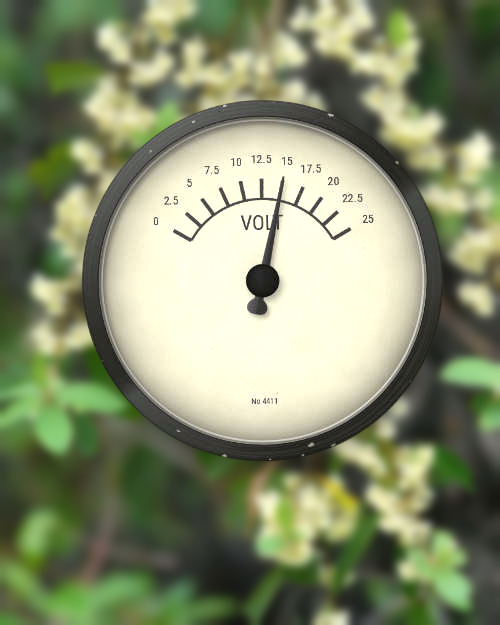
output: 15 (V)
